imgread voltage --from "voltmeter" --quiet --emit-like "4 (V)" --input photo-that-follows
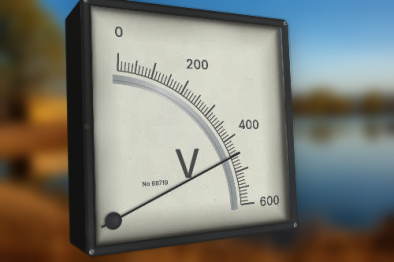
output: 450 (V)
